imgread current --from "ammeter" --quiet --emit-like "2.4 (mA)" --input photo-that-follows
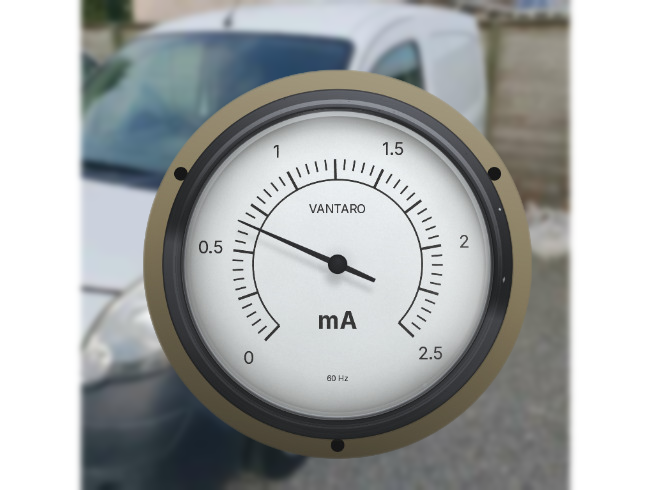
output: 0.65 (mA)
